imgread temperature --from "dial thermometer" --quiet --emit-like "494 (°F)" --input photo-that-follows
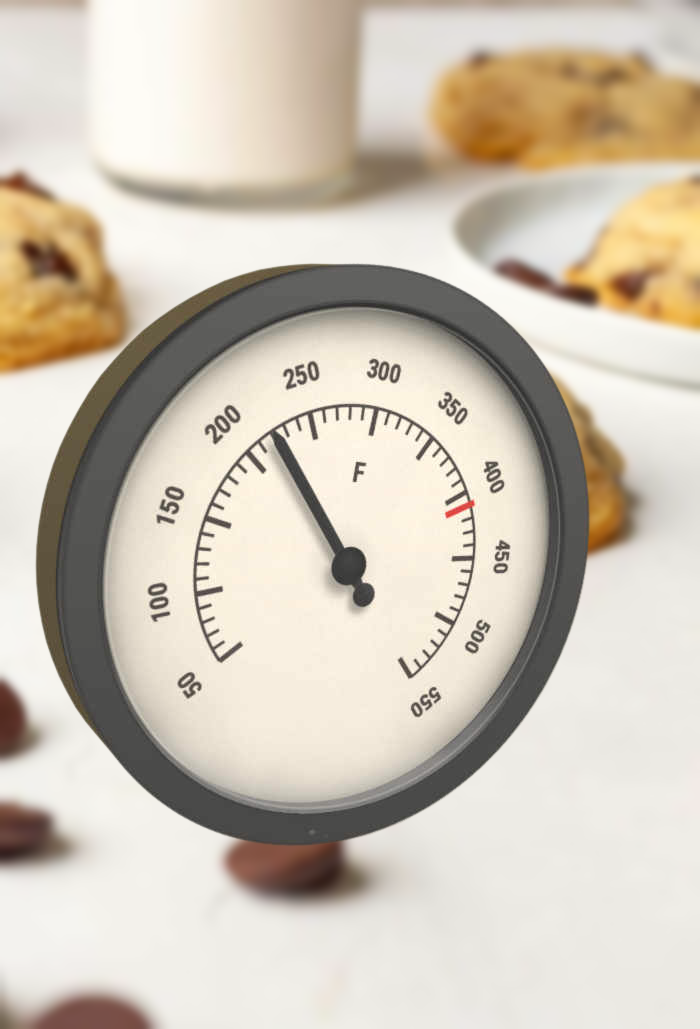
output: 220 (°F)
